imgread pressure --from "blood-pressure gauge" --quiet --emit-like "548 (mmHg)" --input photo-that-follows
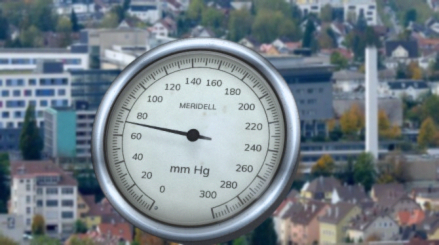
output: 70 (mmHg)
